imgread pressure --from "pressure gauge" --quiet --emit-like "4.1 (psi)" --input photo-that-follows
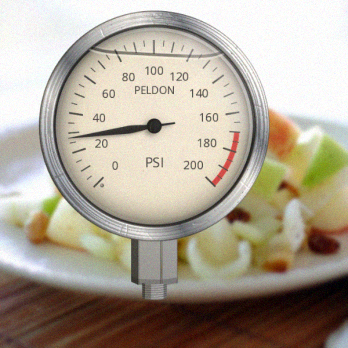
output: 27.5 (psi)
